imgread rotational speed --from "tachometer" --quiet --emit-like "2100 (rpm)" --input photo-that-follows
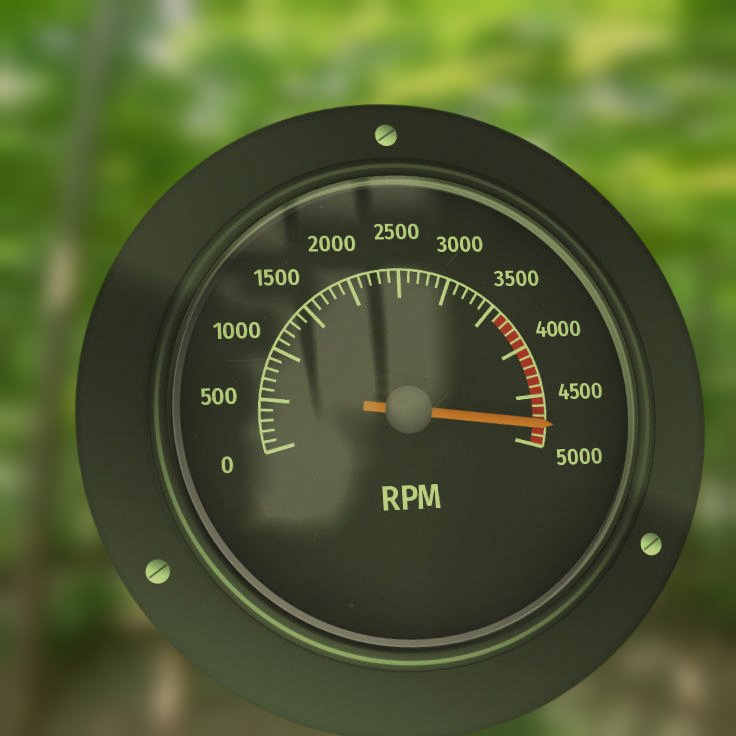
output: 4800 (rpm)
